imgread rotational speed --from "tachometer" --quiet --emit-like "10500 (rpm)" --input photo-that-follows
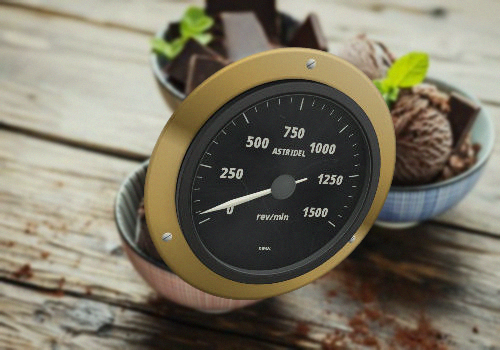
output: 50 (rpm)
